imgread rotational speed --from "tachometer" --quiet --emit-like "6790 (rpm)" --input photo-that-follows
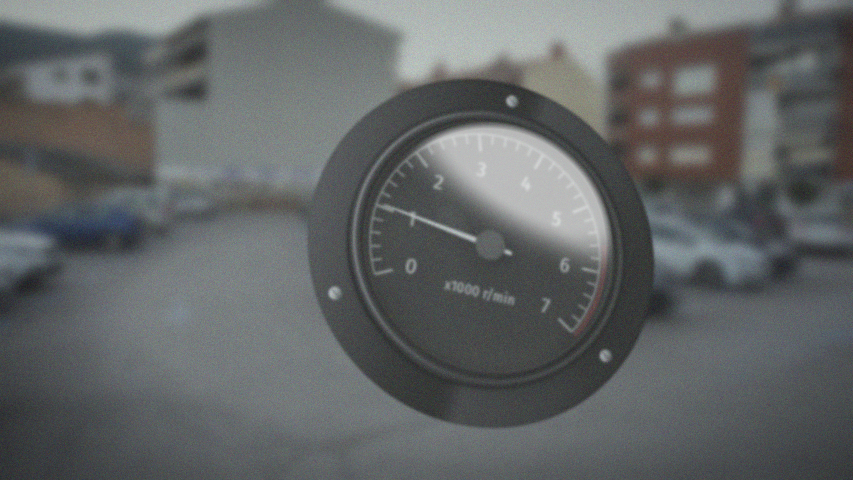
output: 1000 (rpm)
